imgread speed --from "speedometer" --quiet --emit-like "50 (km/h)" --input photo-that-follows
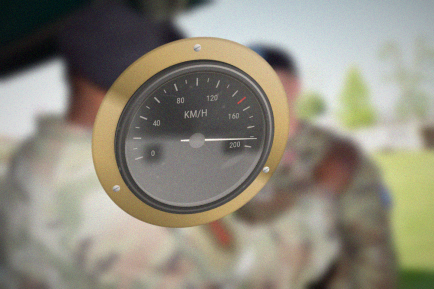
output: 190 (km/h)
